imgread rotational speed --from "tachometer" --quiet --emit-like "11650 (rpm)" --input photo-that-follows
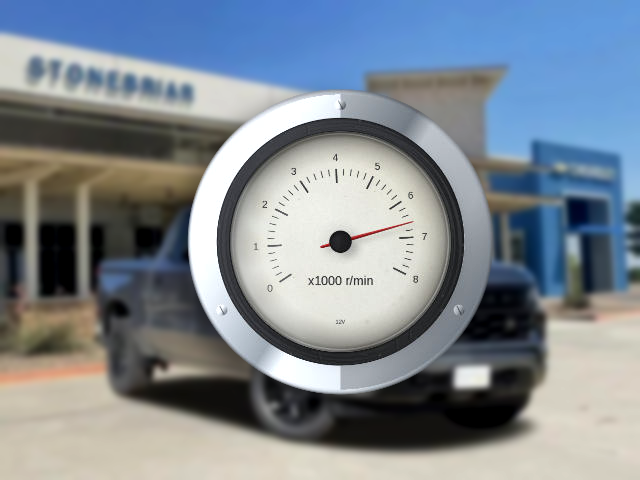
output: 6600 (rpm)
